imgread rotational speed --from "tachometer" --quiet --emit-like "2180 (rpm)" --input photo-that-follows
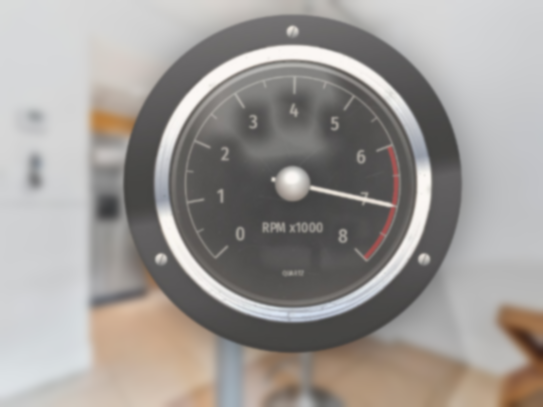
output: 7000 (rpm)
